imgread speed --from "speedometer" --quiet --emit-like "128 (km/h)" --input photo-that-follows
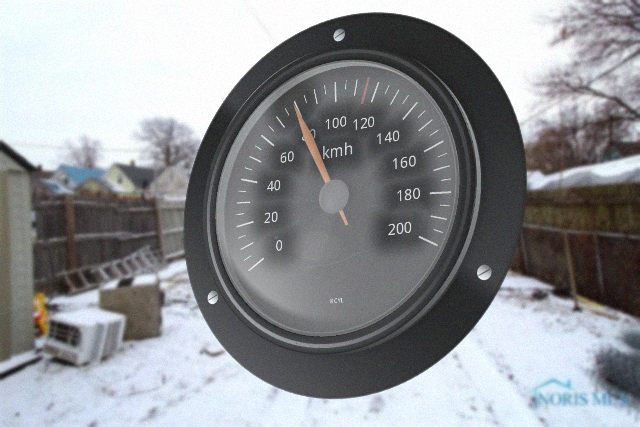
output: 80 (km/h)
